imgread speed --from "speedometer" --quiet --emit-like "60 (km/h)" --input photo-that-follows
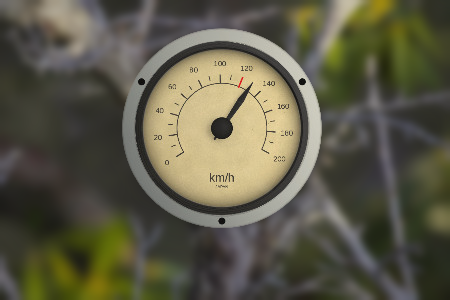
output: 130 (km/h)
